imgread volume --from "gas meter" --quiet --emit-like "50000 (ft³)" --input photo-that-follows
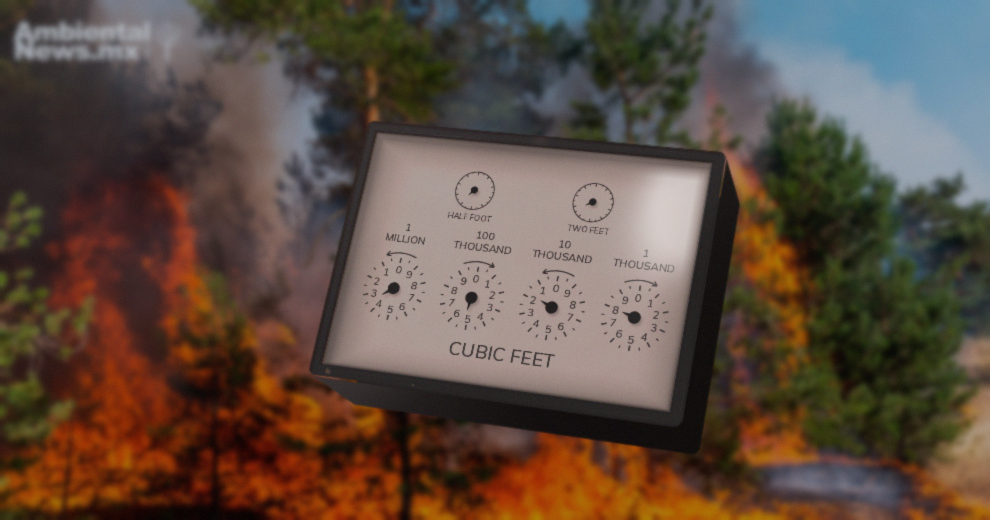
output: 351800 (ft³)
